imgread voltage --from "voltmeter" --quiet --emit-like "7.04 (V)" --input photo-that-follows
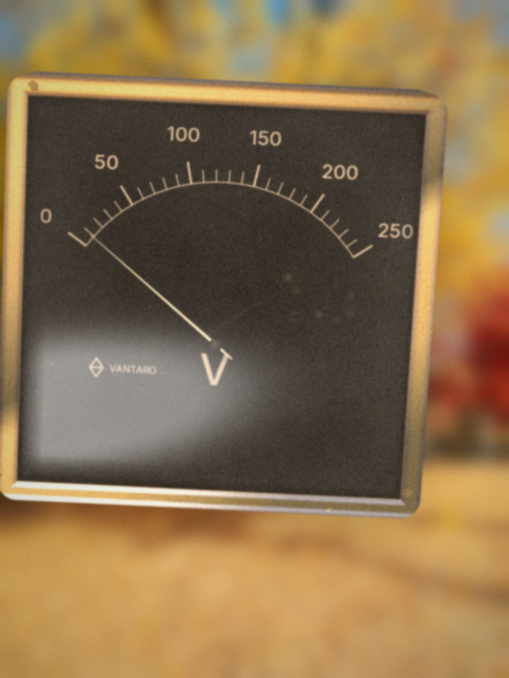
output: 10 (V)
